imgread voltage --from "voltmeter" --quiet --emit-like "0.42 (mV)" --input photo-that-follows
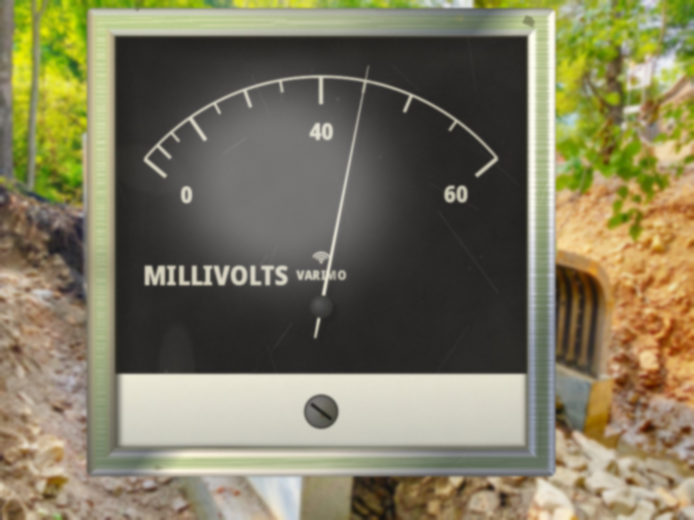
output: 45 (mV)
